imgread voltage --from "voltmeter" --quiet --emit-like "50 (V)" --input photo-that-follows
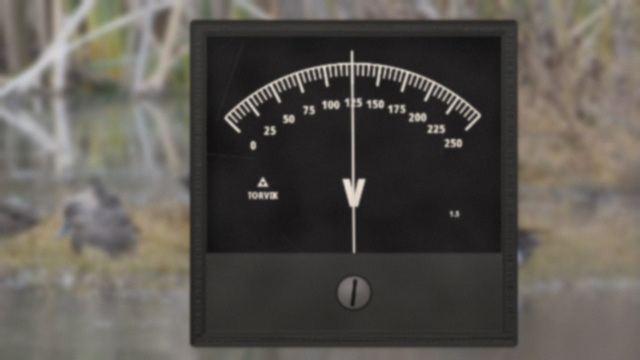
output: 125 (V)
